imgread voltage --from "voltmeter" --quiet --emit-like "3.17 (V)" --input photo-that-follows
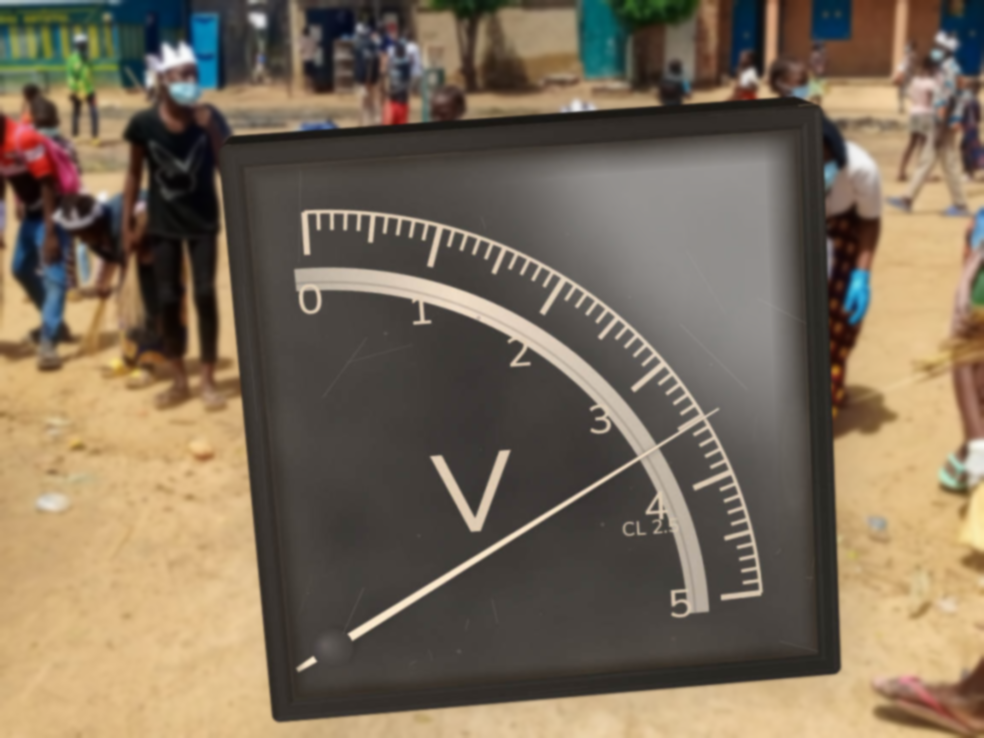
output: 3.5 (V)
